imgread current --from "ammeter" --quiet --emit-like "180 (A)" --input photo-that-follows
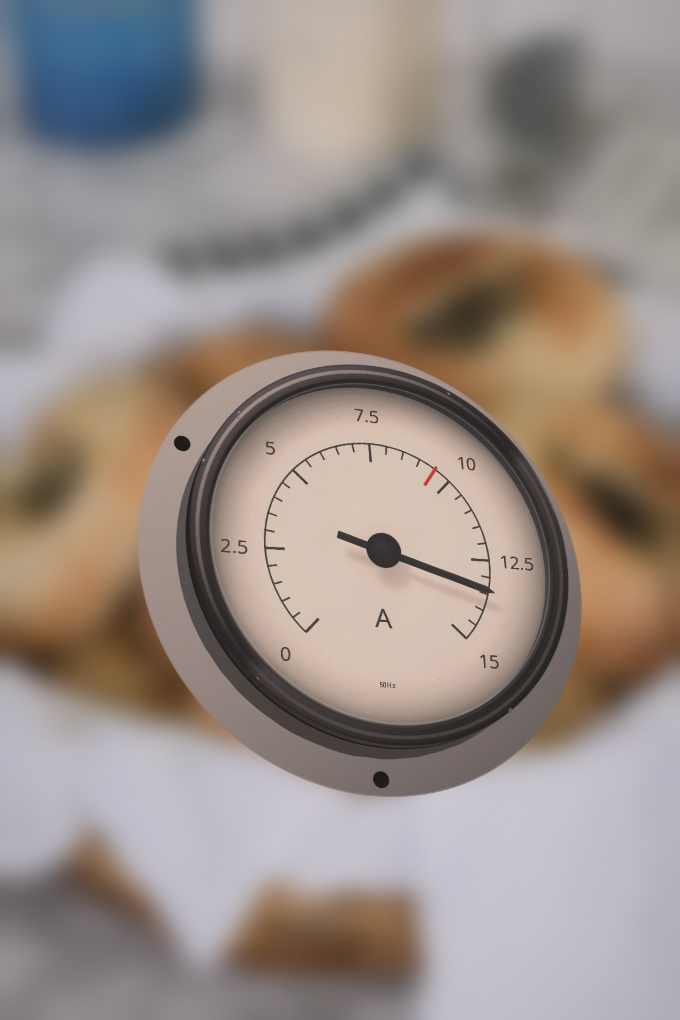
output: 13.5 (A)
